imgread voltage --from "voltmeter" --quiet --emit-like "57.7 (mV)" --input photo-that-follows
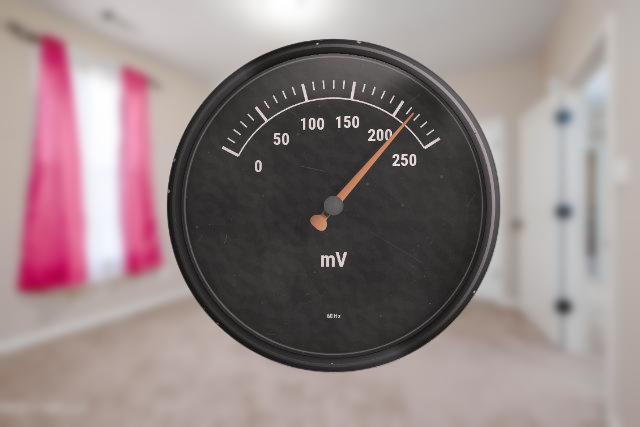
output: 215 (mV)
